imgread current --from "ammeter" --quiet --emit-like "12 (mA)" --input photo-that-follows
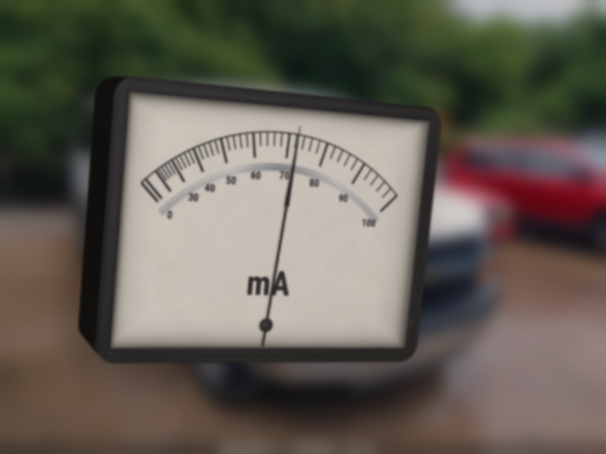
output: 72 (mA)
